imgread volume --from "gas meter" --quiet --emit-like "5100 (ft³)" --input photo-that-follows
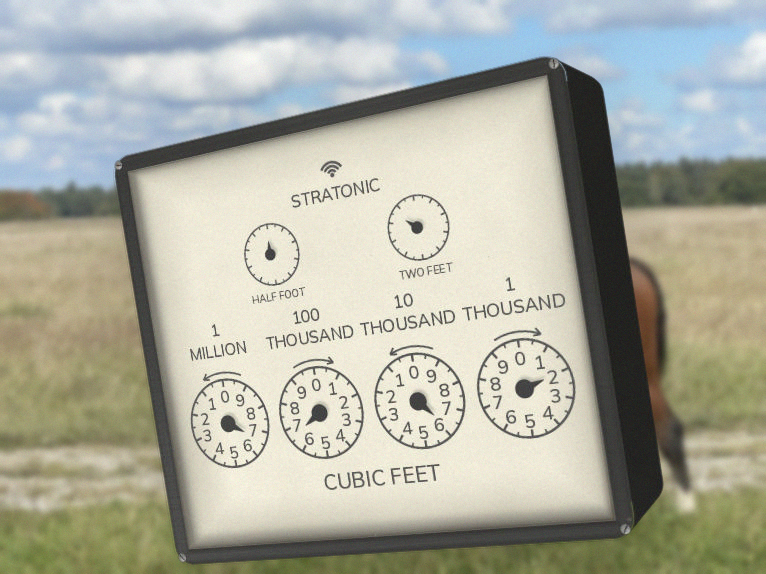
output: 666200 (ft³)
